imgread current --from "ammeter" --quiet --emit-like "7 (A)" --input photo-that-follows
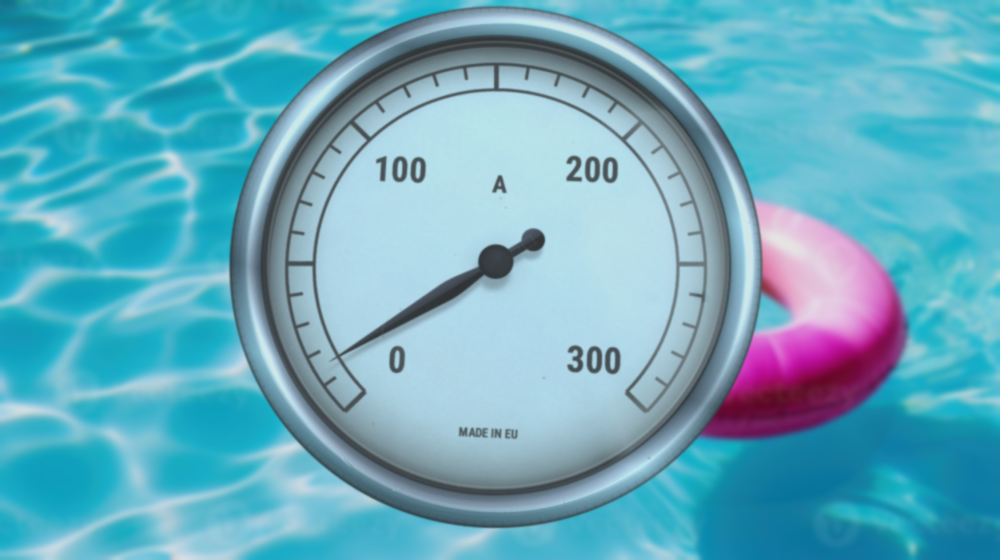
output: 15 (A)
